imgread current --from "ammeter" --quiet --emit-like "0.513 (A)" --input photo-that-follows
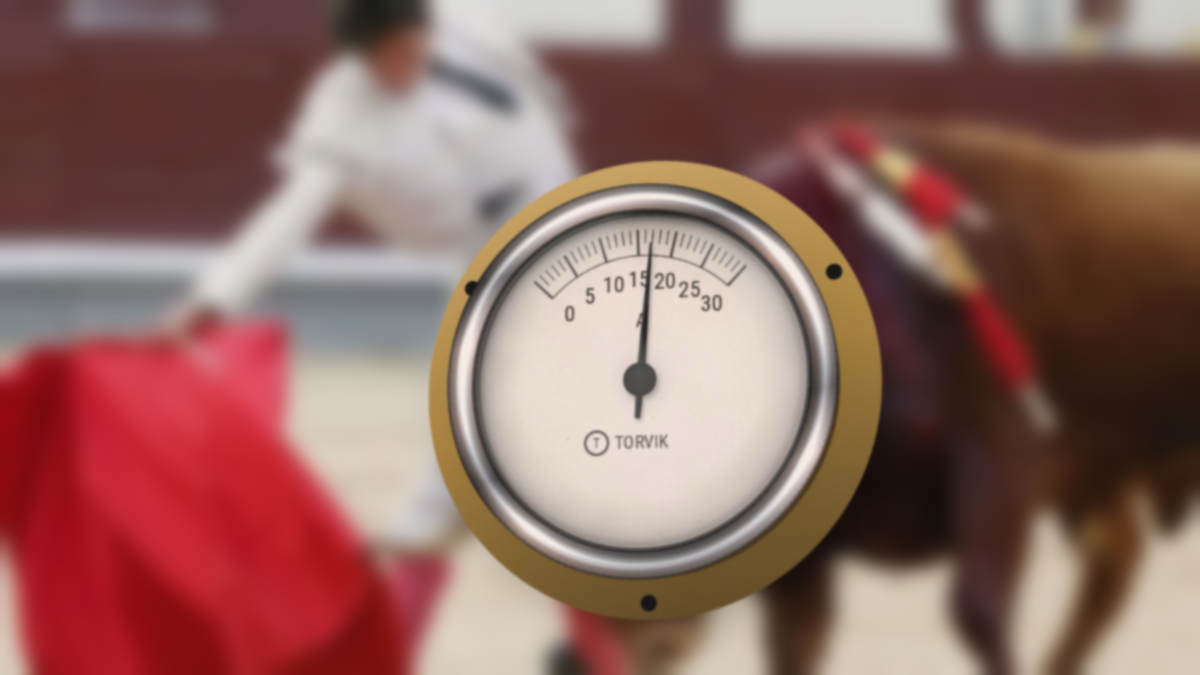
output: 17 (A)
